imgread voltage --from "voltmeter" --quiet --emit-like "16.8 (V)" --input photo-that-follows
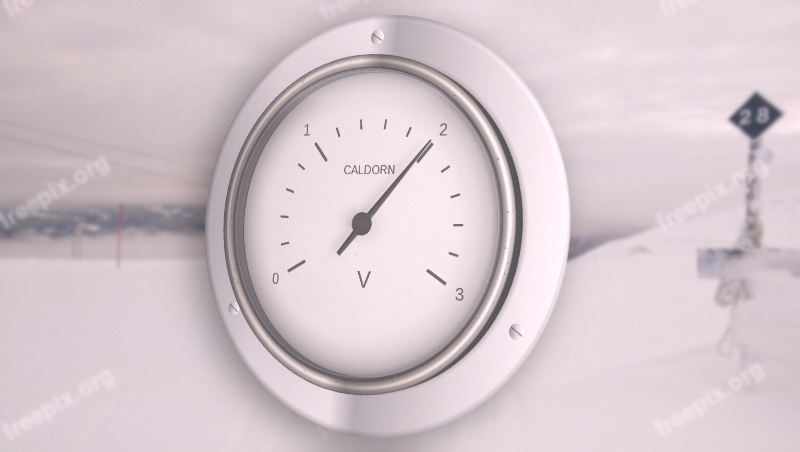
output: 2 (V)
